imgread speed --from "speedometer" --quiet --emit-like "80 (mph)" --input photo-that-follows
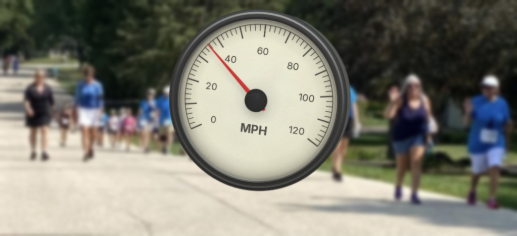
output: 36 (mph)
